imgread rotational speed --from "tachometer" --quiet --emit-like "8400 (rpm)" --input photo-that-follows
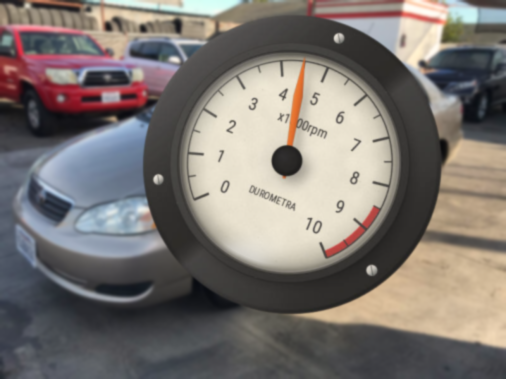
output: 4500 (rpm)
